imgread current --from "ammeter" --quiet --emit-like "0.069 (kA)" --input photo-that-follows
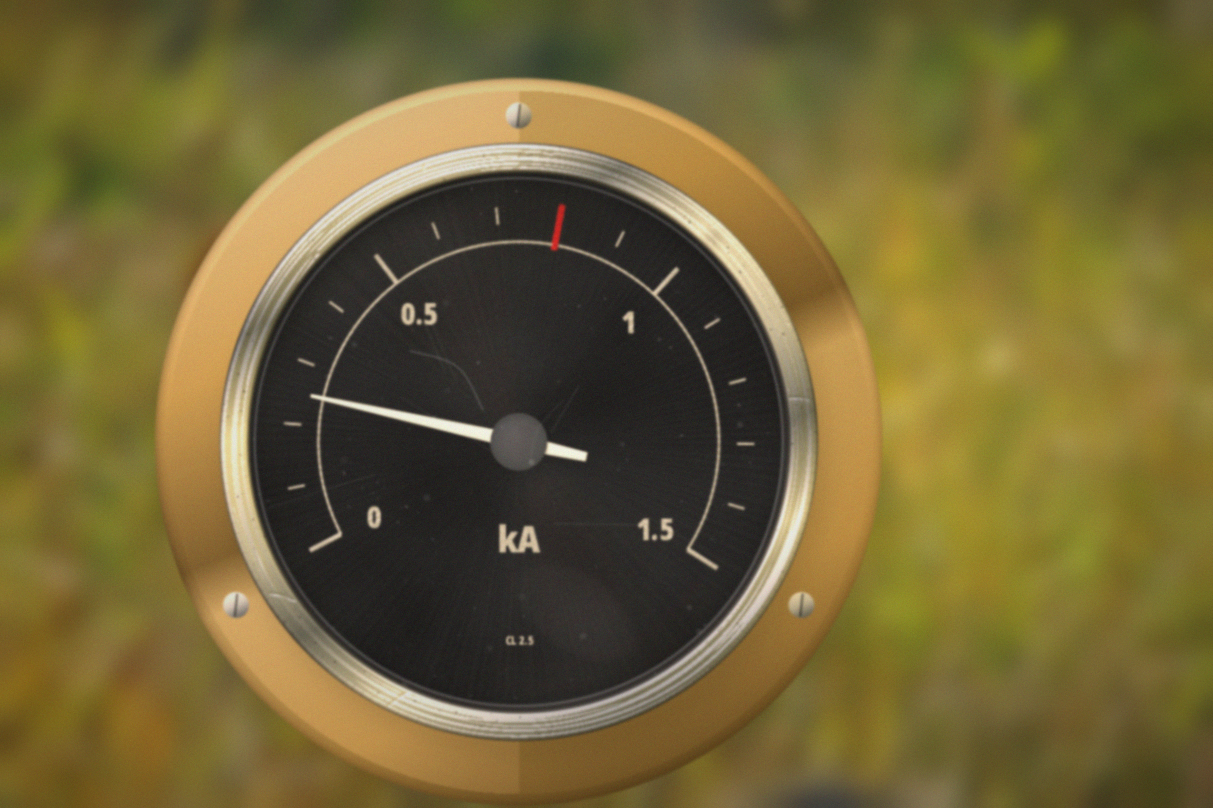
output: 0.25 (kA)
